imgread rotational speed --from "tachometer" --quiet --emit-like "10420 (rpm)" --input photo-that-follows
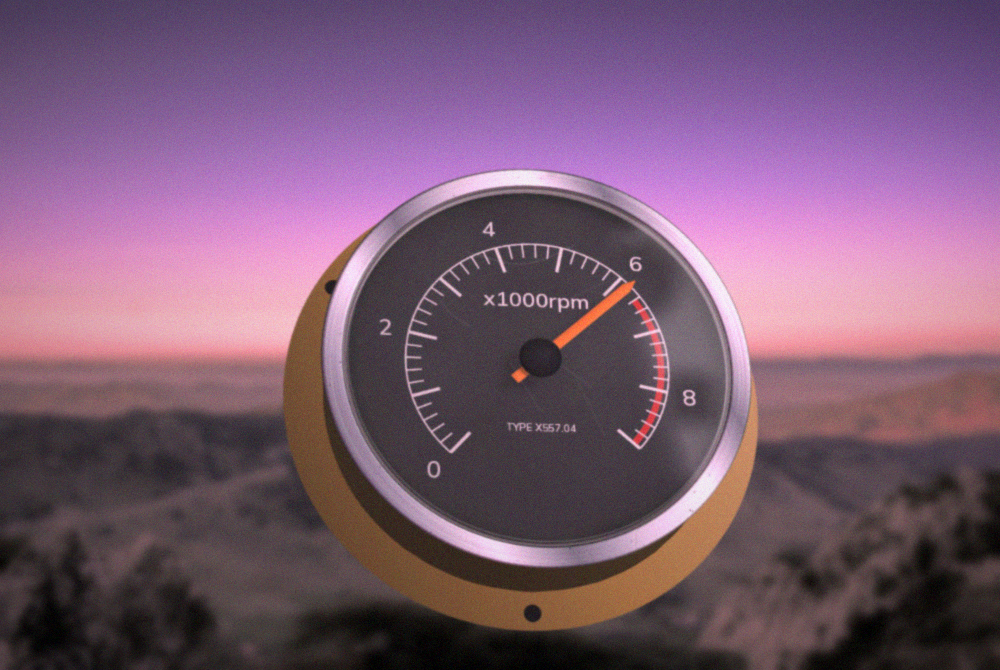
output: 6200 (rpm)
